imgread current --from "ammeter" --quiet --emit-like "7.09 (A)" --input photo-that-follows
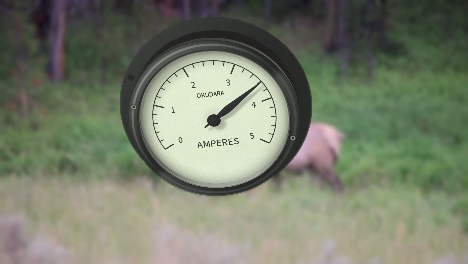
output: 3.6 (A)
